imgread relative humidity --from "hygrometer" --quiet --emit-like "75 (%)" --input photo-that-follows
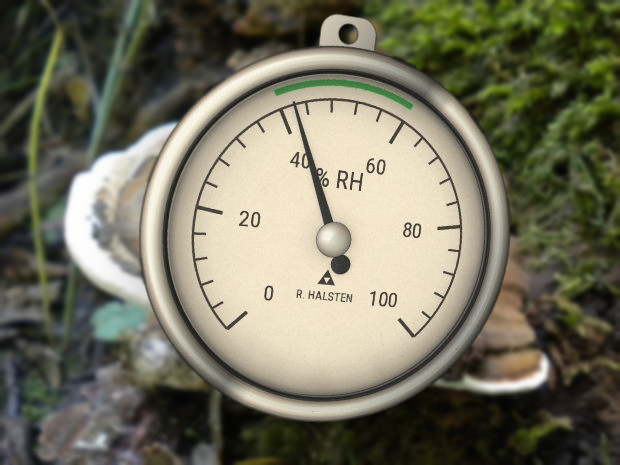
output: 42 (%)
